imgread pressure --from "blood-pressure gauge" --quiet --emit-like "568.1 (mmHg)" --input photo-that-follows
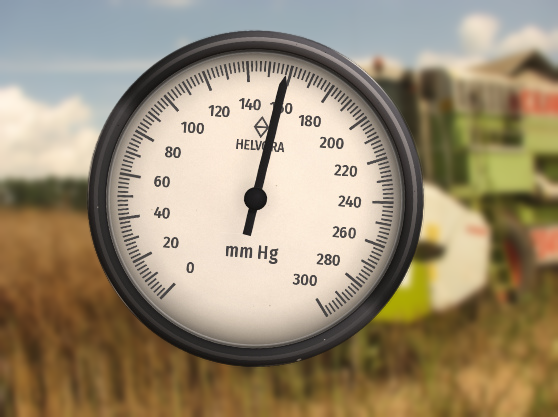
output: 158 (mmHg)
